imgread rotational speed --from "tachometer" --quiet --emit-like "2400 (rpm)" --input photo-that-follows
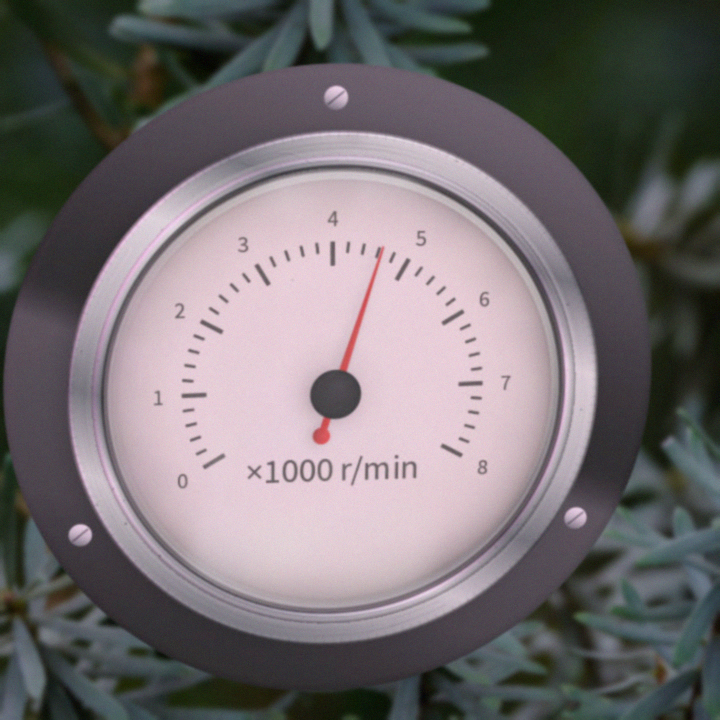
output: 4600 (rpm)
